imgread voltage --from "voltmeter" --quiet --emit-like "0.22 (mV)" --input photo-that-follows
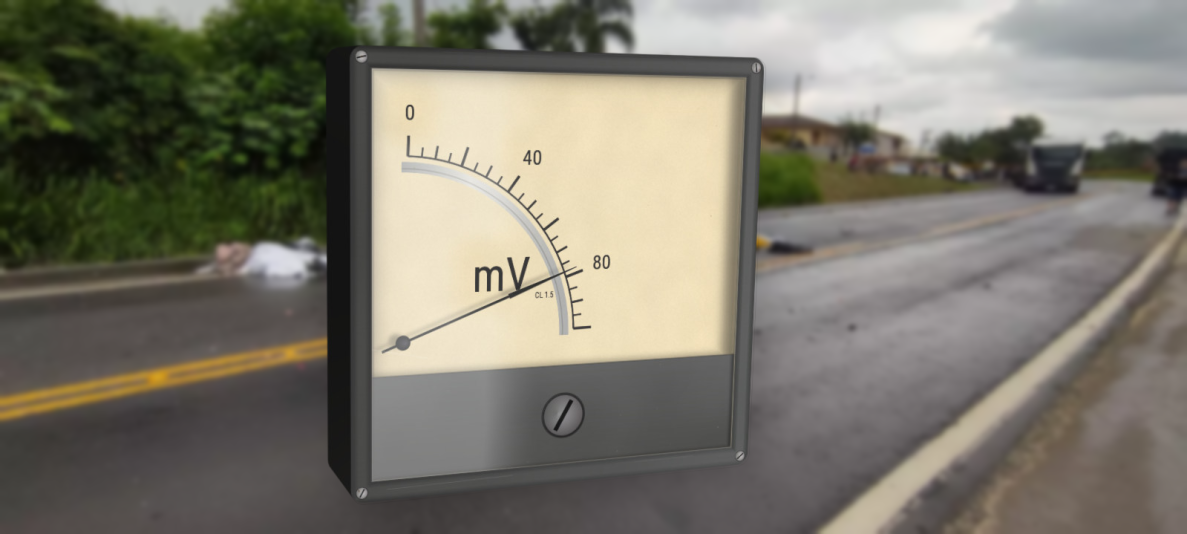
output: 77.5 (mV)
